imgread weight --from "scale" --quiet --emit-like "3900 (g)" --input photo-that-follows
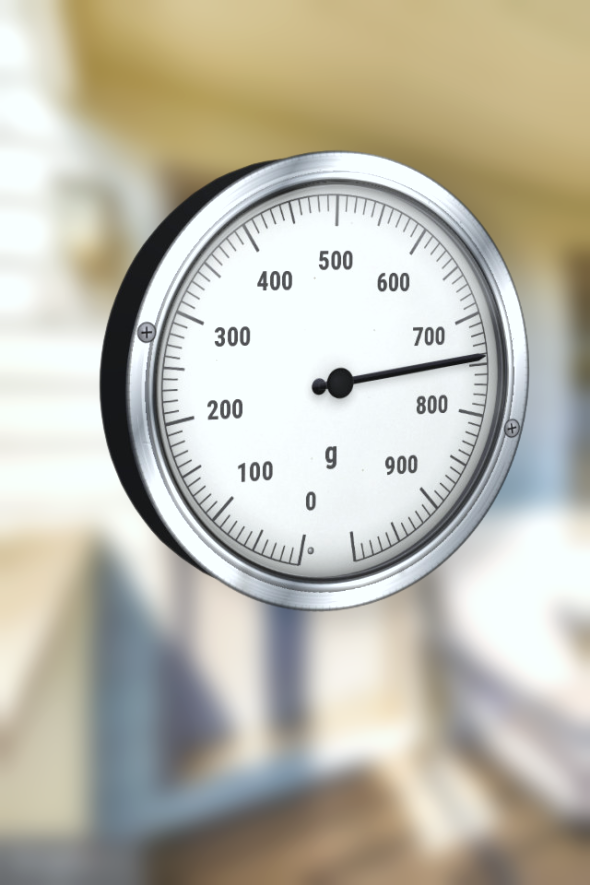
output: 740 (g)
